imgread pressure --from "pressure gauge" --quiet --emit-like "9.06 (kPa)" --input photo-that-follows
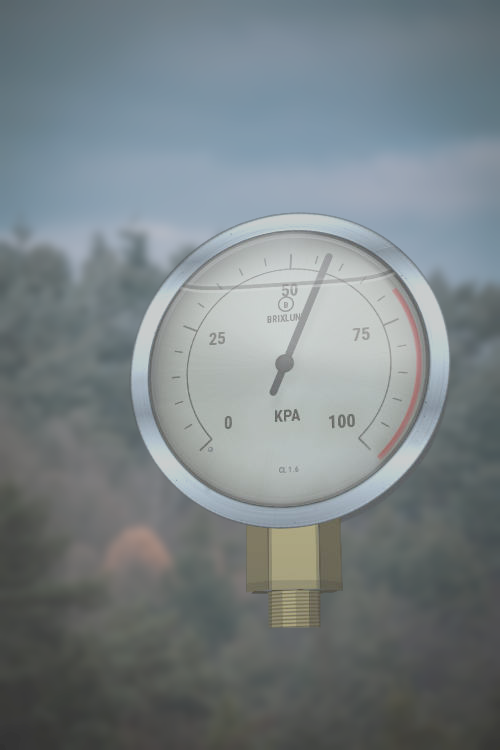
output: 57.5 (kPa)
